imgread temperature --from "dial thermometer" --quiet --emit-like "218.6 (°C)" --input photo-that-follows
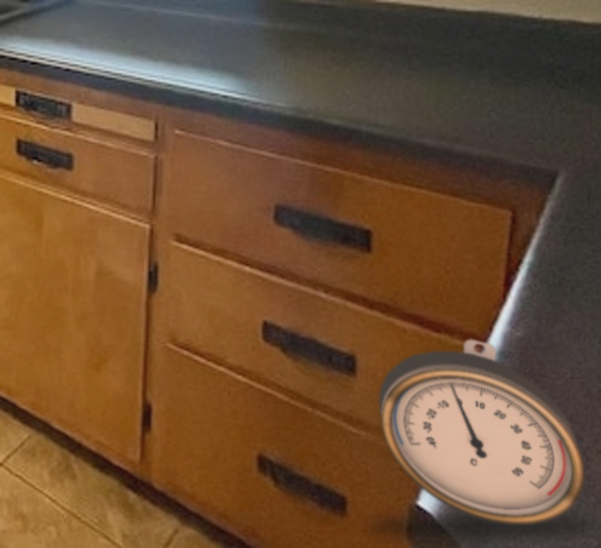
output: 0 (°C)
